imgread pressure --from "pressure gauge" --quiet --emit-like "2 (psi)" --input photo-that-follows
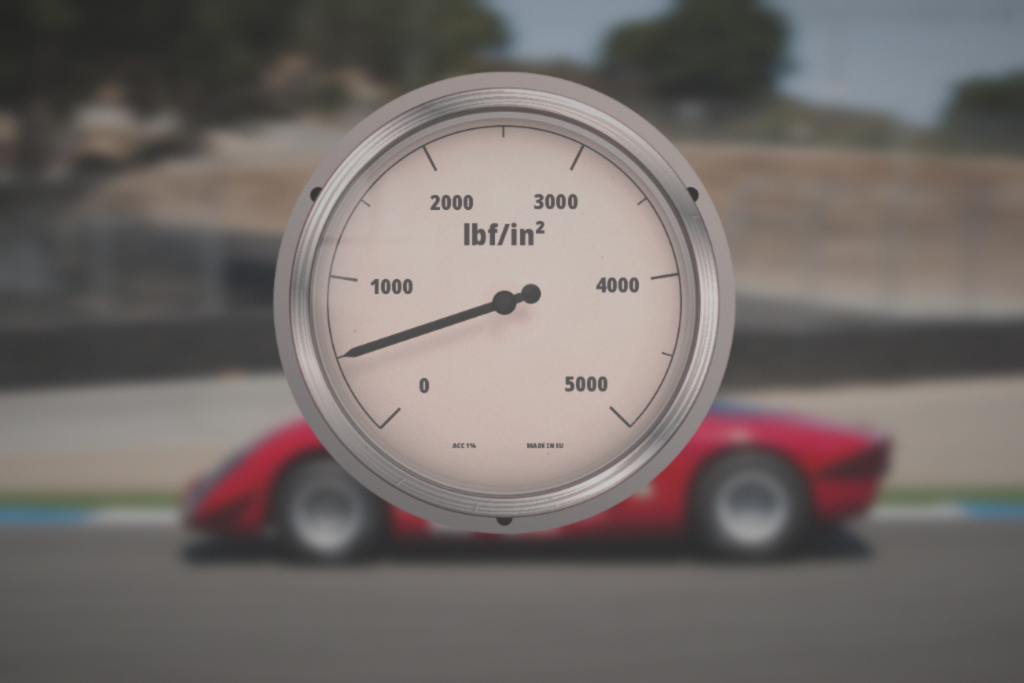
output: 500 (psi)
